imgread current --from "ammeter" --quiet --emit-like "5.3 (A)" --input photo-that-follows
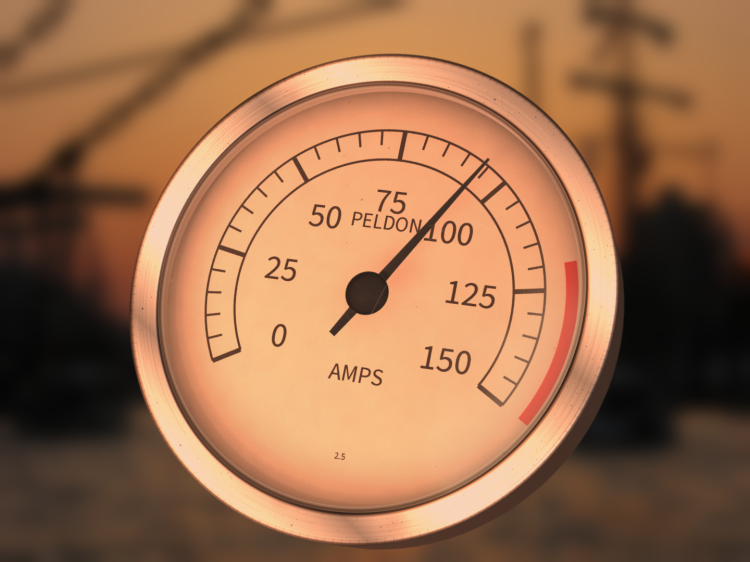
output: 95 (A)
